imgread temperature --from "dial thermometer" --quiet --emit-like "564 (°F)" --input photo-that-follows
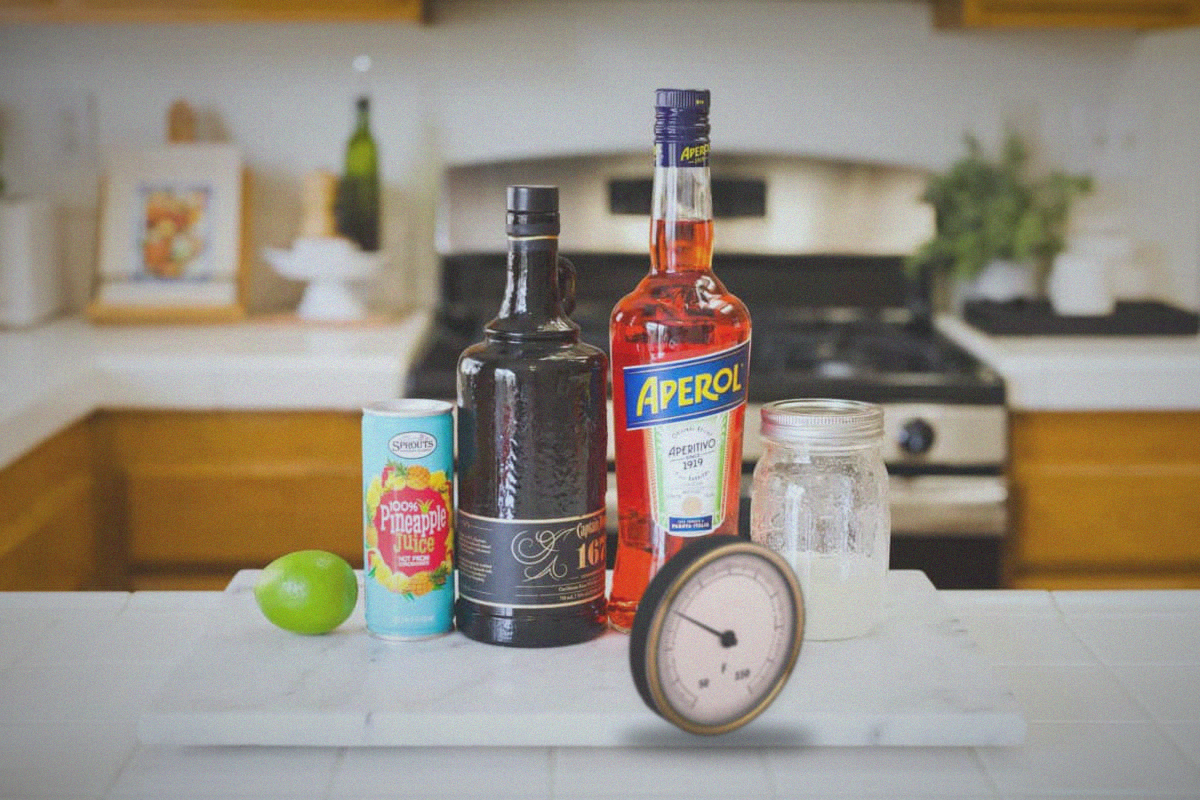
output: 200 (°F)
